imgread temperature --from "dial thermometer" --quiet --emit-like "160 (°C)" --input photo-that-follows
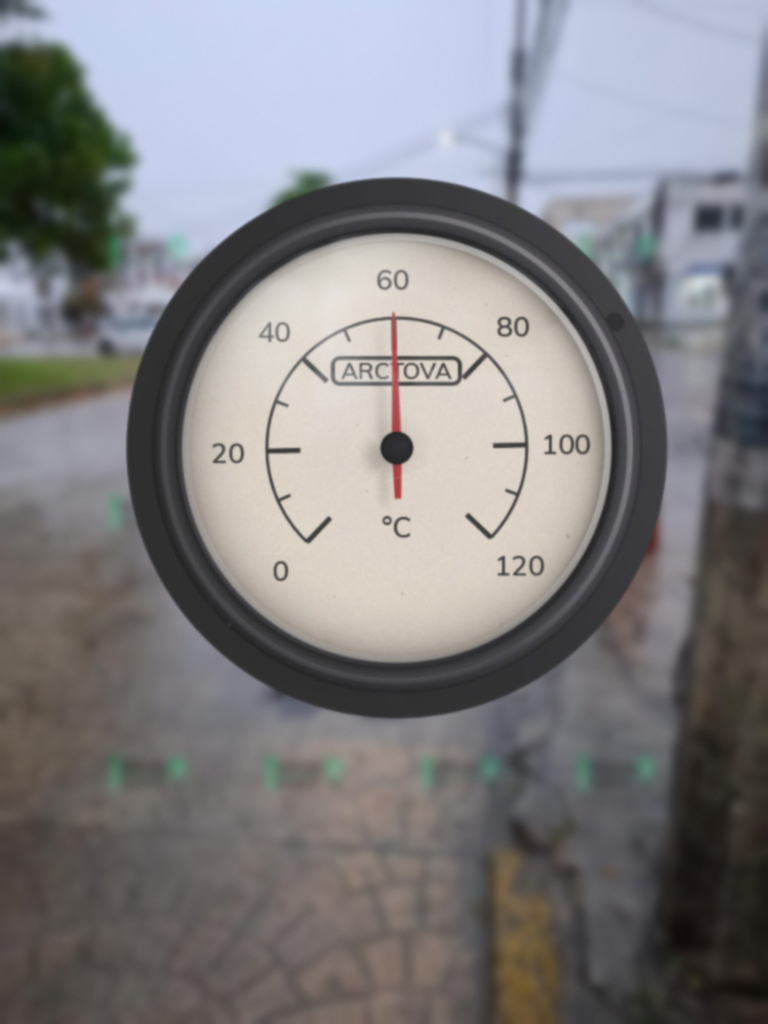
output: 60 (°C)
